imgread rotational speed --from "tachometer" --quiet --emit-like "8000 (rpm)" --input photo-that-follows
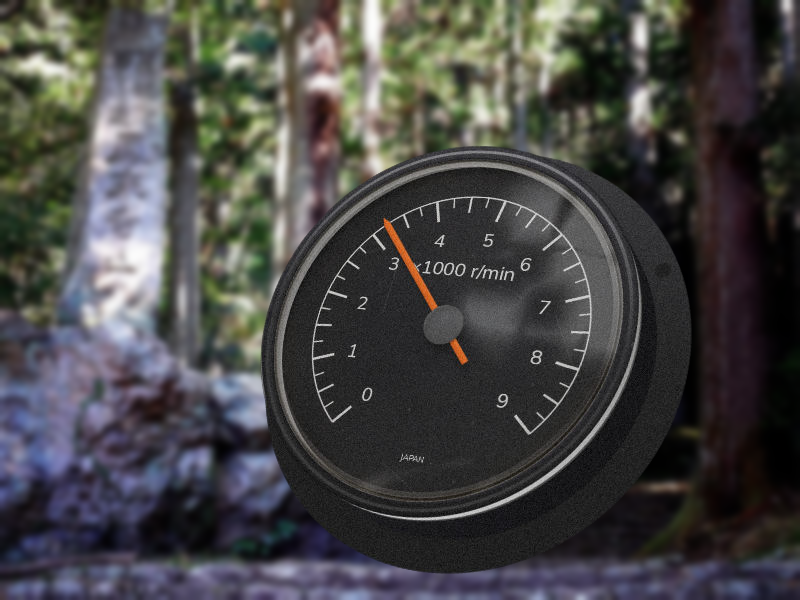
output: 3250 (rpm)
